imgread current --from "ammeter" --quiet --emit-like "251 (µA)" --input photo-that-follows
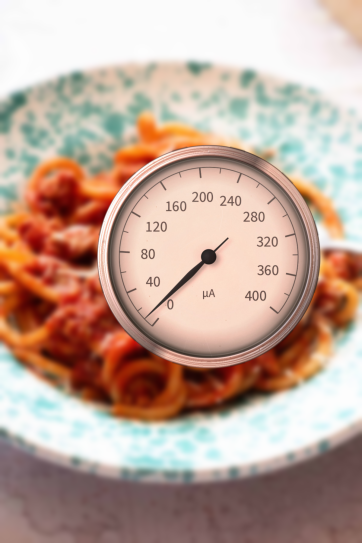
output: 10 (µA)
